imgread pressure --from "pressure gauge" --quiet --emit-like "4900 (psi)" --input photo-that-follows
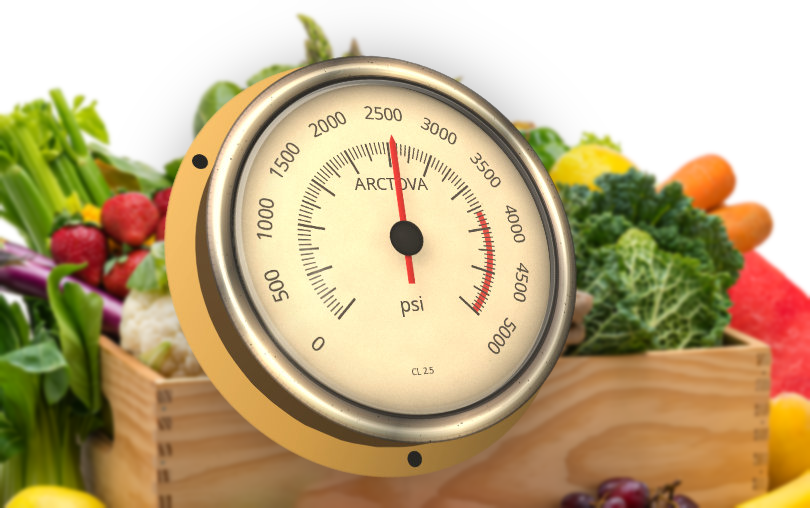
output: 2500 (psi)
